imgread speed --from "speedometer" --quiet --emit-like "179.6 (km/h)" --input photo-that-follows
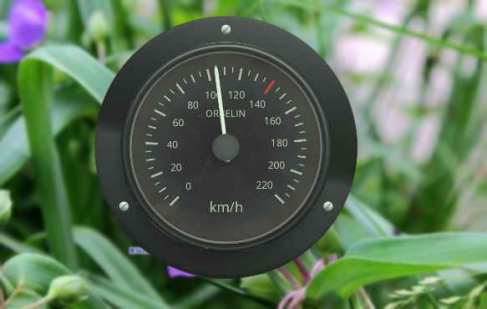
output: 105 (km/h)
